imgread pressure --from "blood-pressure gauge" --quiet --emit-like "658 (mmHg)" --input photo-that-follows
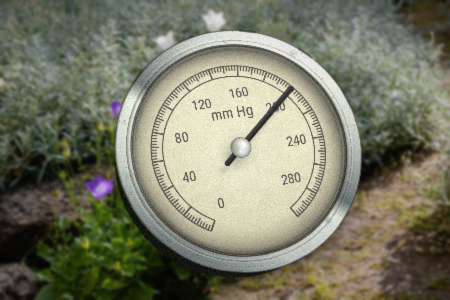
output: 200 (mmHg)
